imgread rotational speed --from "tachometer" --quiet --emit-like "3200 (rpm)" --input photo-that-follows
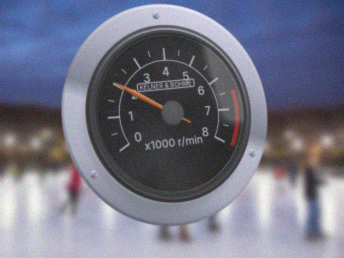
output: 2000 (rpm)
